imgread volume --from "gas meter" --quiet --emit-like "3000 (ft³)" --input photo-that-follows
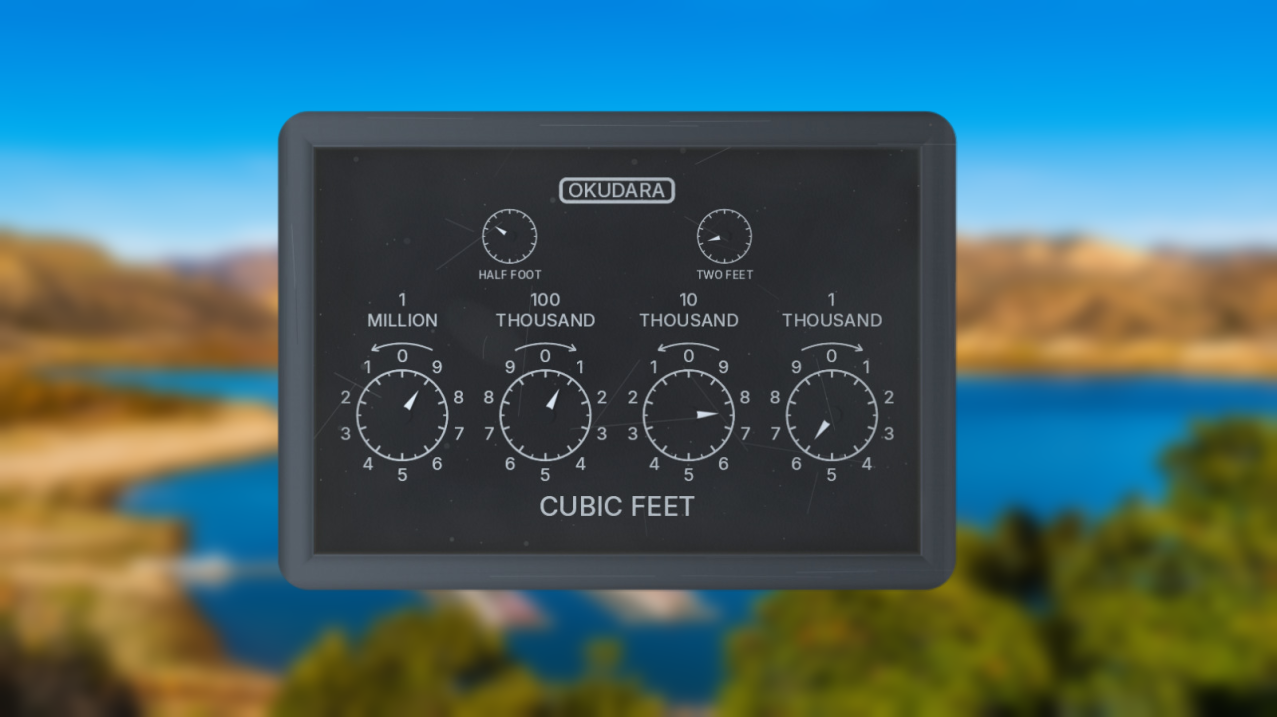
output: 907600 (ft³)
